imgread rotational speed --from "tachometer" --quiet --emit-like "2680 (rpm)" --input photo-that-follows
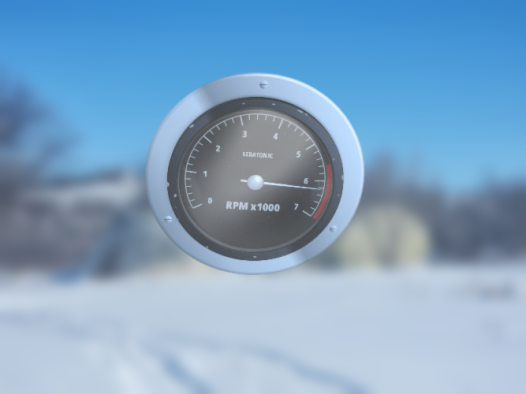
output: 6200 (rpm)
